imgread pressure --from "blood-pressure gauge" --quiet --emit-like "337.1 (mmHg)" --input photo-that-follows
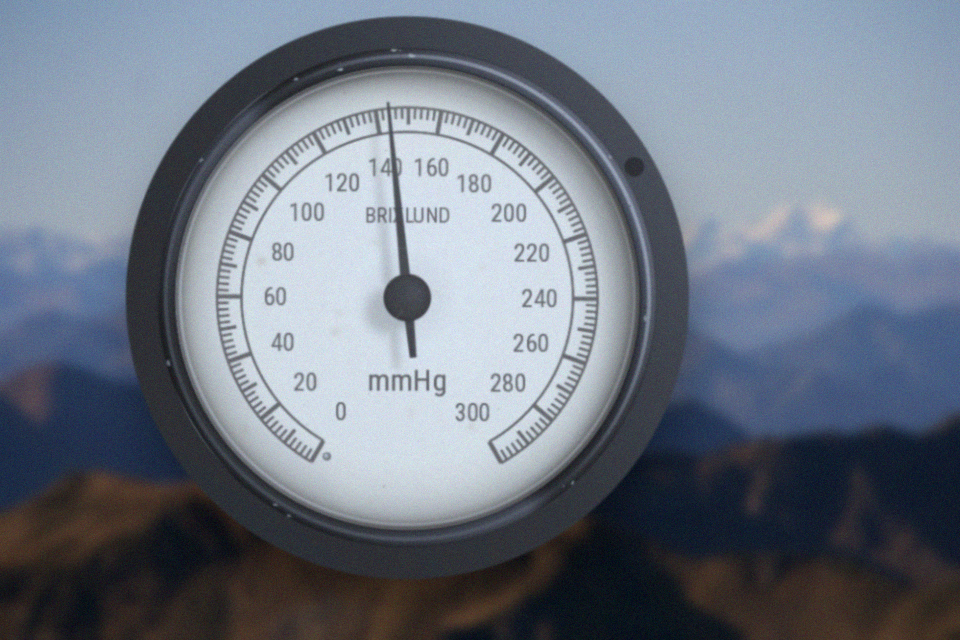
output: 144 (mmHg)
